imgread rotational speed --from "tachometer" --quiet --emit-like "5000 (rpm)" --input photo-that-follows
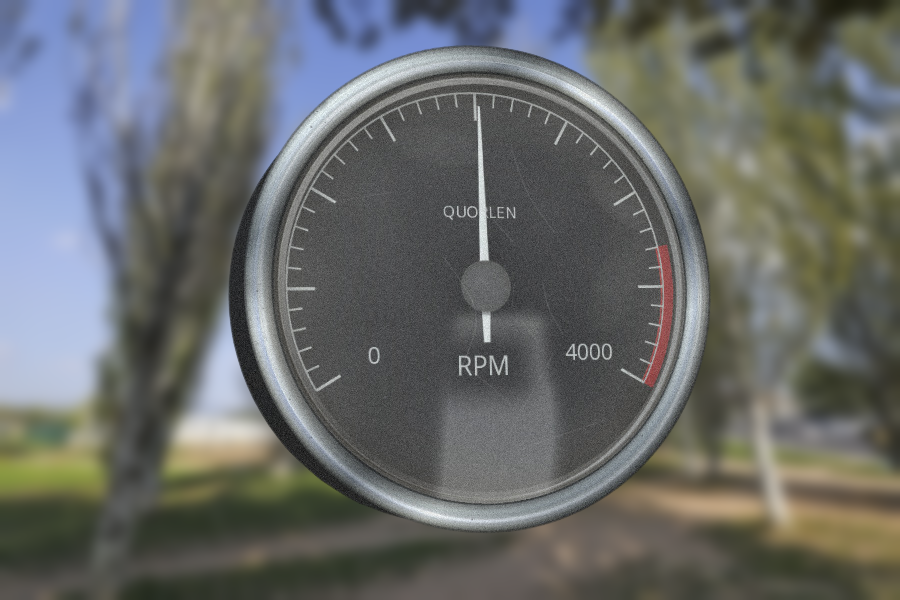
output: 2000 (rpm)
